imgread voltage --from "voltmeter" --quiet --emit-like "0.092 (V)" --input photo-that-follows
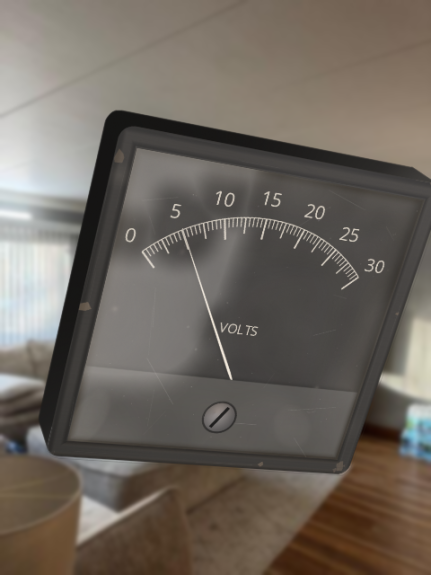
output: 5 (V)
